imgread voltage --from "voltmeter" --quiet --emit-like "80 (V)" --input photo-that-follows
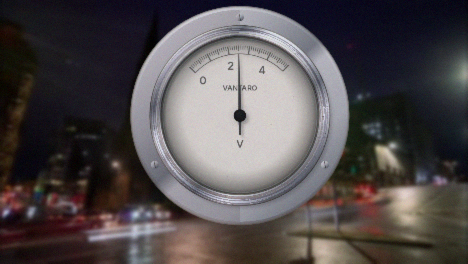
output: 2.5 (V)
